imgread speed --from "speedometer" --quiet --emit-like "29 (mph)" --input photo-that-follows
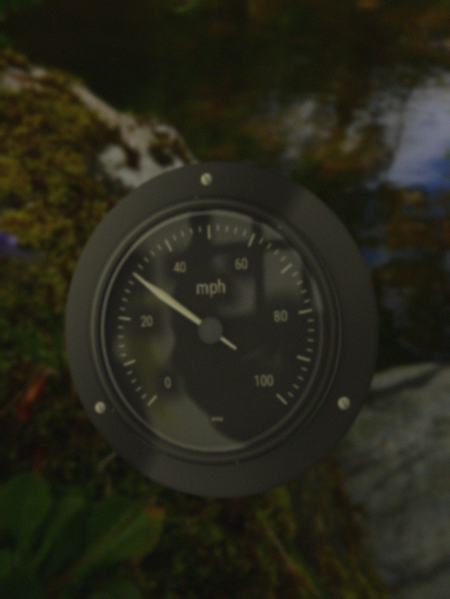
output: 30 (mph)
